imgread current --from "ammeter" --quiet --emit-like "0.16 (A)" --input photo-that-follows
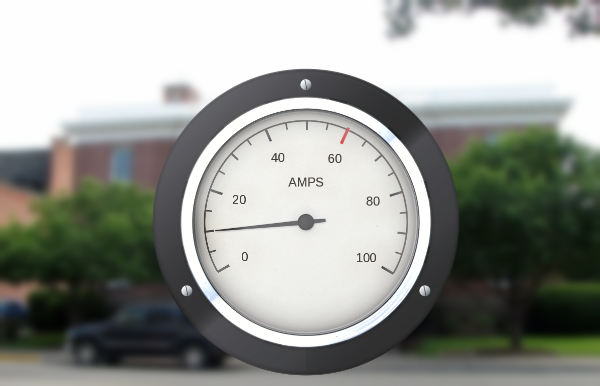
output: 10 (A)
